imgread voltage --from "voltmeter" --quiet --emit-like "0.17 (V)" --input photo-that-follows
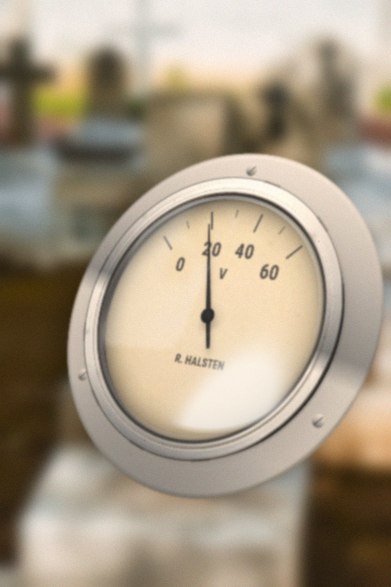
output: 20 (V)
